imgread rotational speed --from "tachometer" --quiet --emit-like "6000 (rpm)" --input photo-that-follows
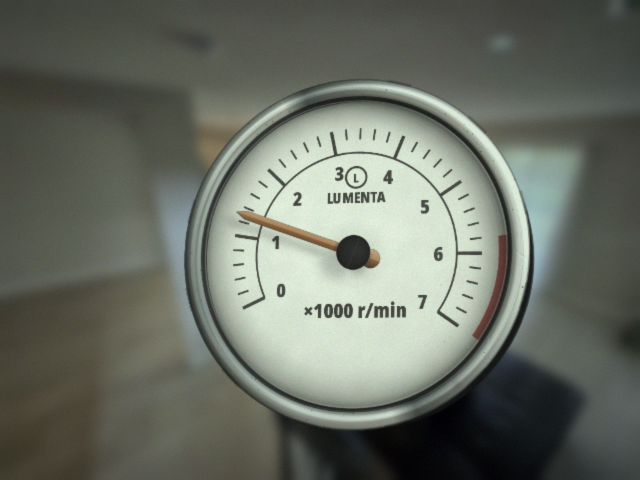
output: 1300 (rpm)
